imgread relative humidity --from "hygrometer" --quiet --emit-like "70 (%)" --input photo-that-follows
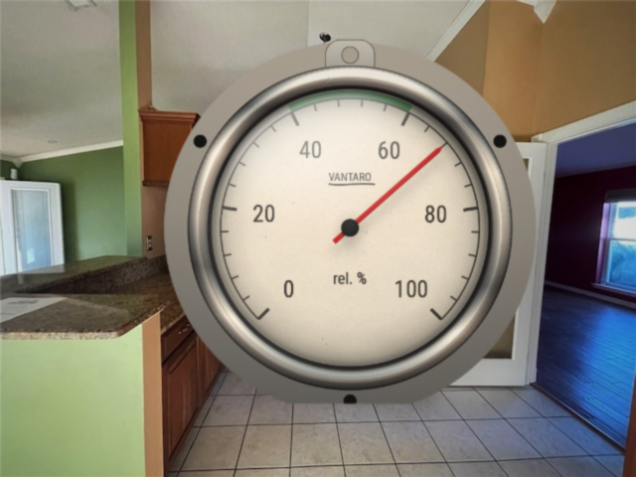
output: 68 (%)
